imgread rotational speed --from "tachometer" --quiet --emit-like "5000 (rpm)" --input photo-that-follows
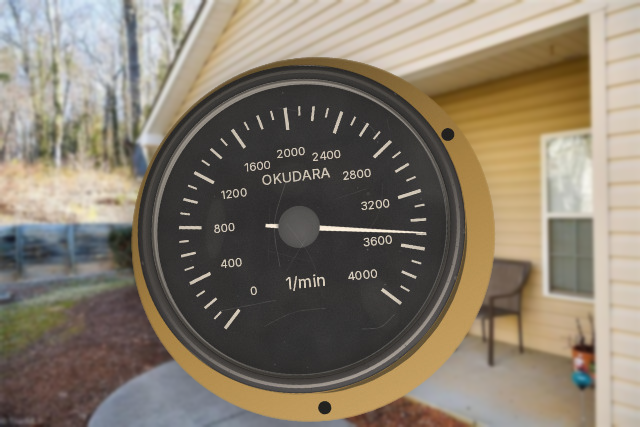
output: 3500 (rpm)
